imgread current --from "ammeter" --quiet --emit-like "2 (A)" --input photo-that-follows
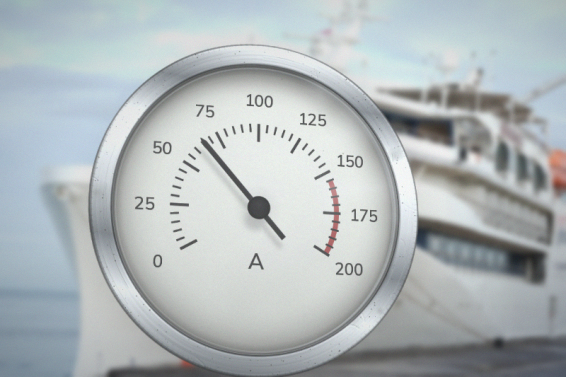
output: 65 (A)
